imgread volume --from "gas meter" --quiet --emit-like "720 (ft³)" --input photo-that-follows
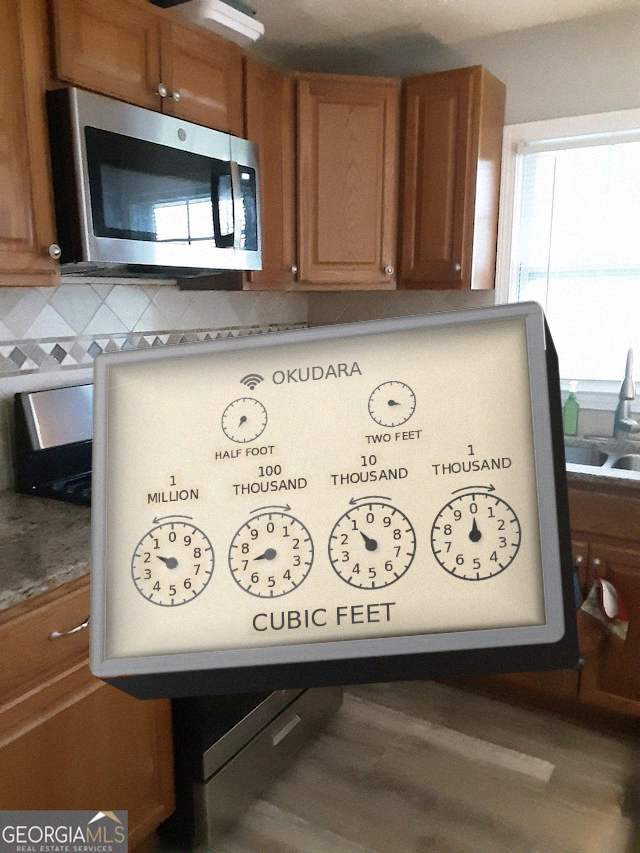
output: 171000 (ft³)
